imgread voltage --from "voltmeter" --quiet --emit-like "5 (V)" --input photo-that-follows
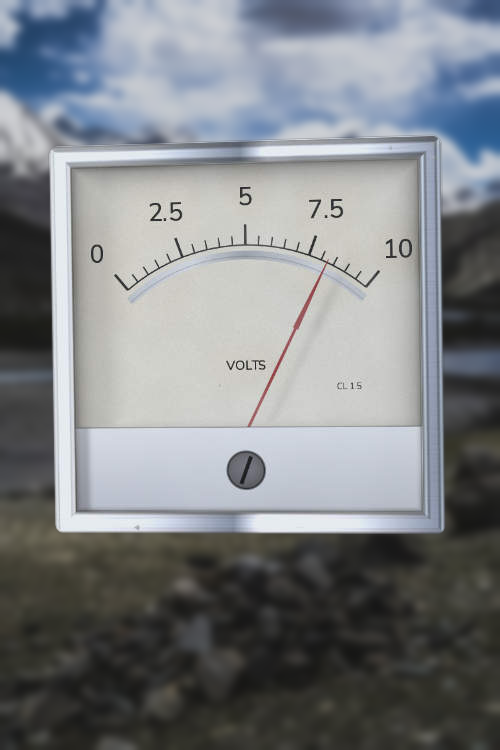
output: 8.25 (V)
